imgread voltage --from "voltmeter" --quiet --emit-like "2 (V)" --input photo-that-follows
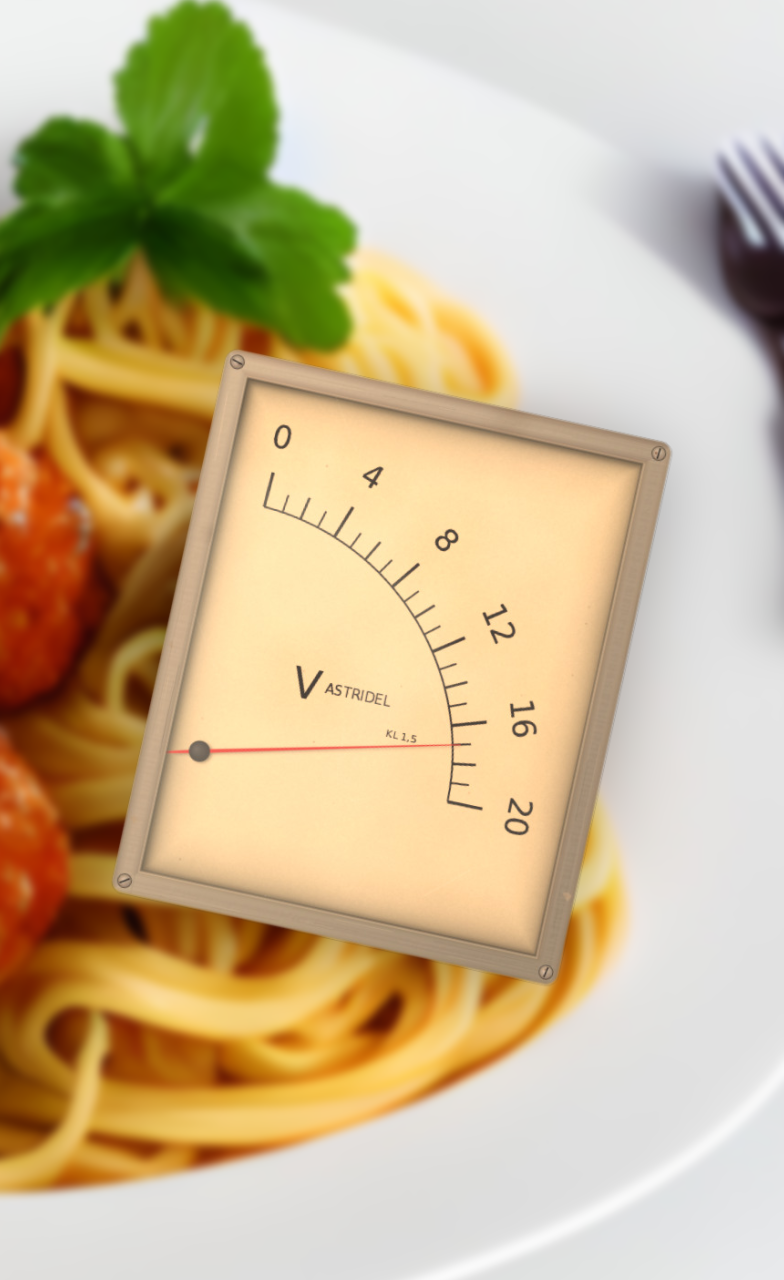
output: 17 (V)
